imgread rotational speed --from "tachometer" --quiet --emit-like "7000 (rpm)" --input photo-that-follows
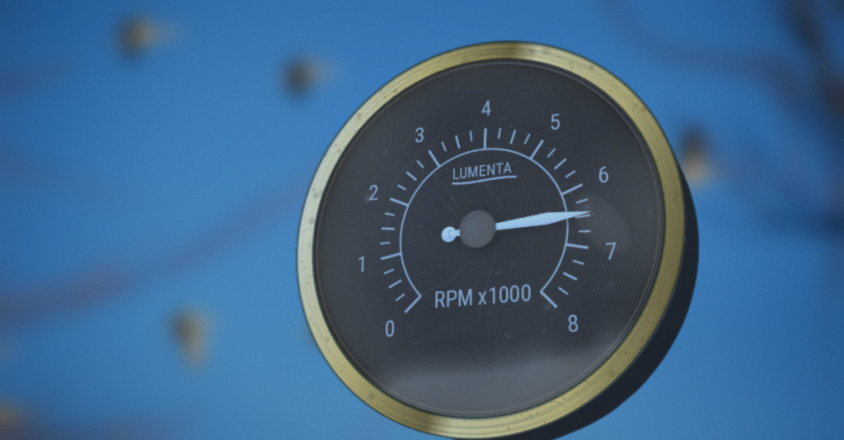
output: 6500 (rpm)
